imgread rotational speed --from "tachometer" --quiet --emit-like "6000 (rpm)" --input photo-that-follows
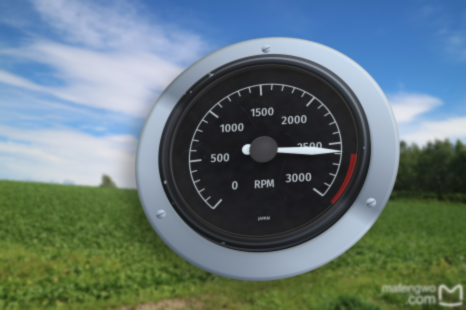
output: 2600 (rpm)
